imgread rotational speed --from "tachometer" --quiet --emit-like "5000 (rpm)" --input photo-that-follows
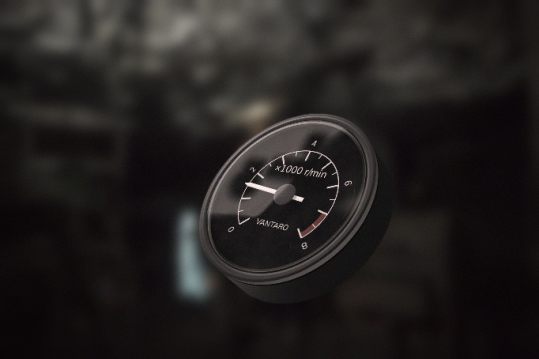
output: 1500 (rpm)
